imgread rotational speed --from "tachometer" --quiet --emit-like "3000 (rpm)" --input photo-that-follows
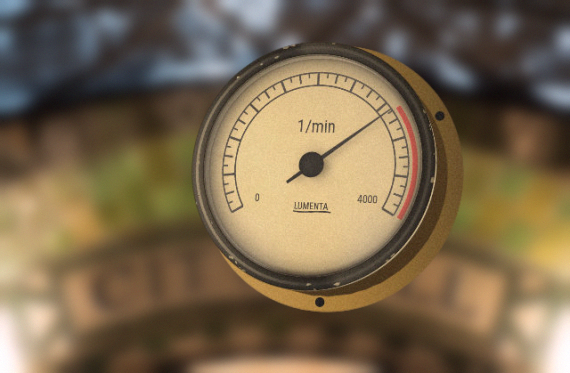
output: 2900 (rpm)
